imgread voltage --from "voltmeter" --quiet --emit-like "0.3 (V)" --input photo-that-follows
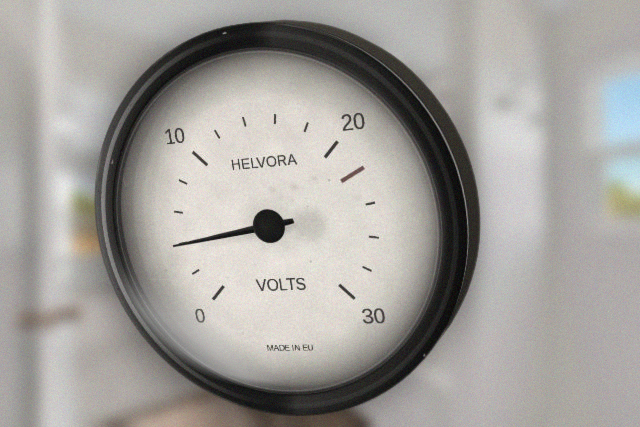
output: 4 (V)
